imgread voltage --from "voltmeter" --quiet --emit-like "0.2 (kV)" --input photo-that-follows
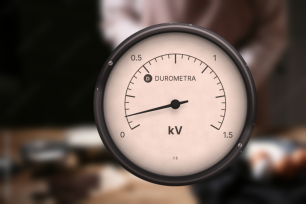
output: 0.1 (kV)
